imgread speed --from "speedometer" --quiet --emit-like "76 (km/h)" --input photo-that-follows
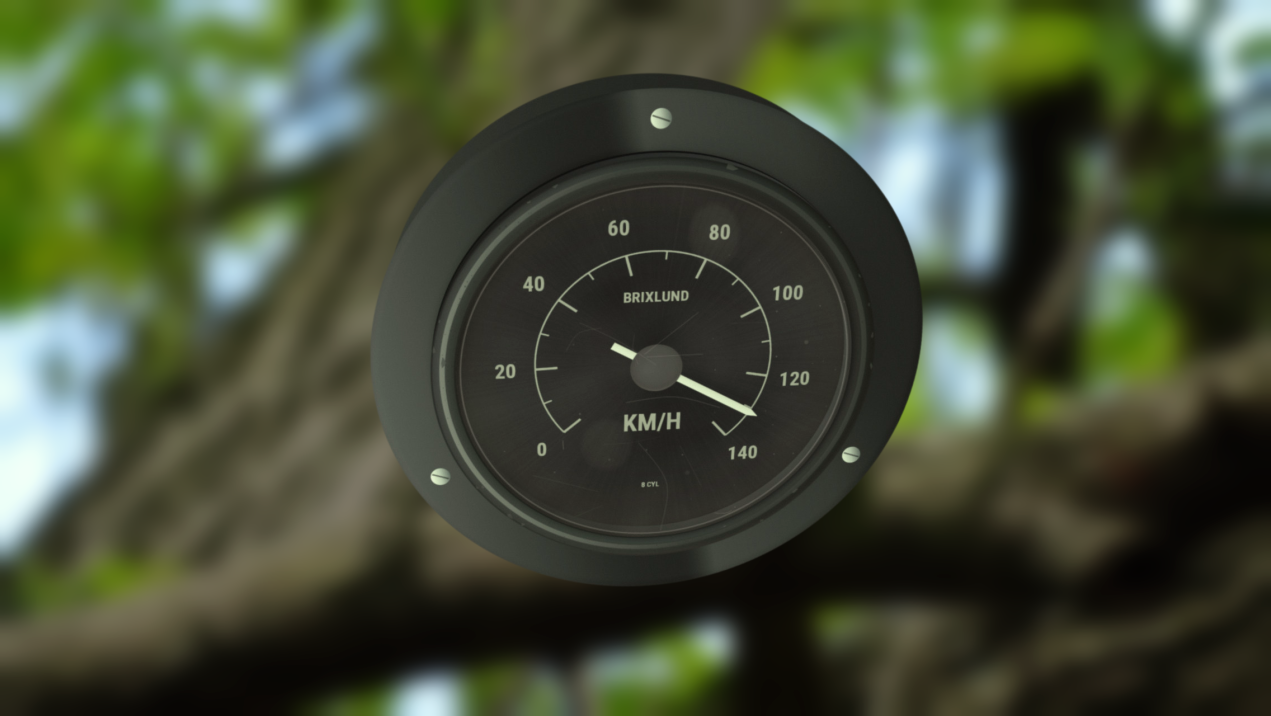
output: 130 (km/h)
